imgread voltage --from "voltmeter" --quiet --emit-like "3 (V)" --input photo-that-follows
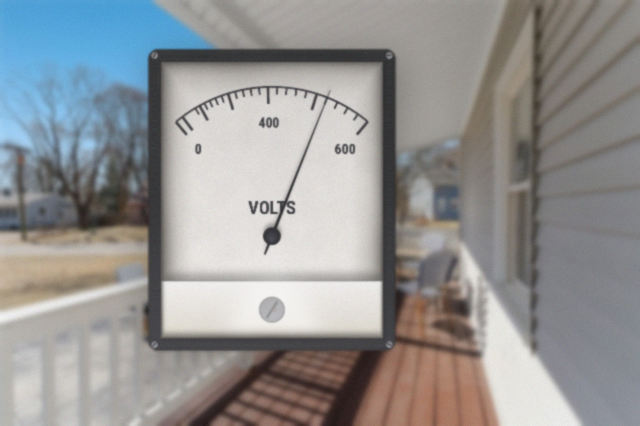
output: 520 (V)
